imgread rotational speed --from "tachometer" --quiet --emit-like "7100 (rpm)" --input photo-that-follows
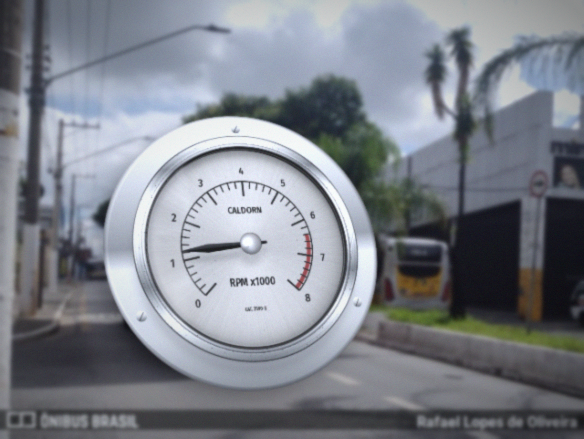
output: 1200 (rpm)
